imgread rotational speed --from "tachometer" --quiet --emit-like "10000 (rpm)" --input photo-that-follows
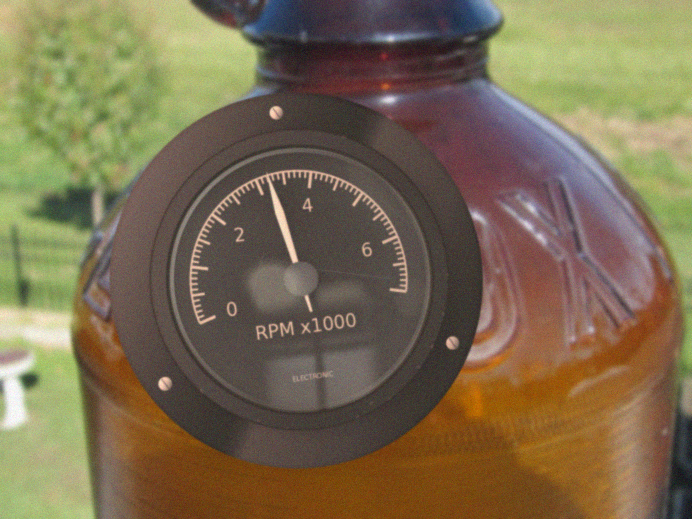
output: 3200 (rpm)
